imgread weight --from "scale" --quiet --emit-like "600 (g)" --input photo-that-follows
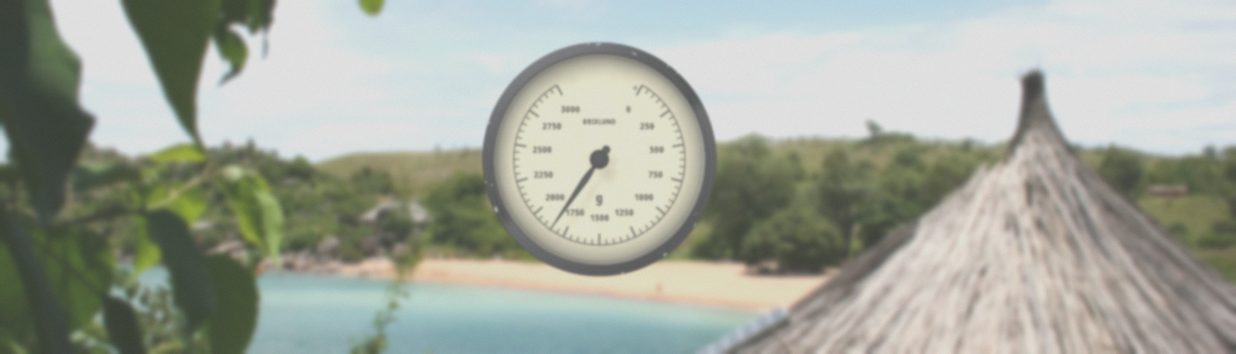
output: 1850 (g)
